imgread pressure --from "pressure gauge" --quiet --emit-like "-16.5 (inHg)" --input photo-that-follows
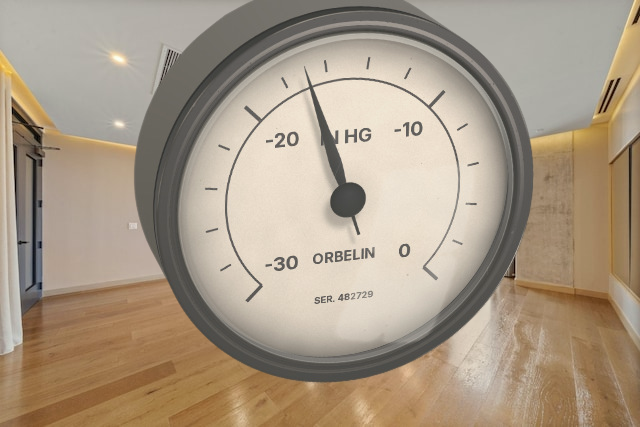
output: -17 (inHg)
